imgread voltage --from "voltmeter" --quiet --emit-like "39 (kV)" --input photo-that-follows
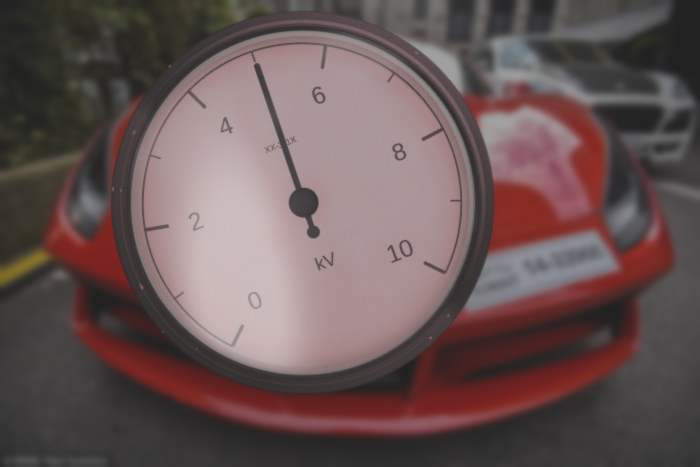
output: 5 (kV)
